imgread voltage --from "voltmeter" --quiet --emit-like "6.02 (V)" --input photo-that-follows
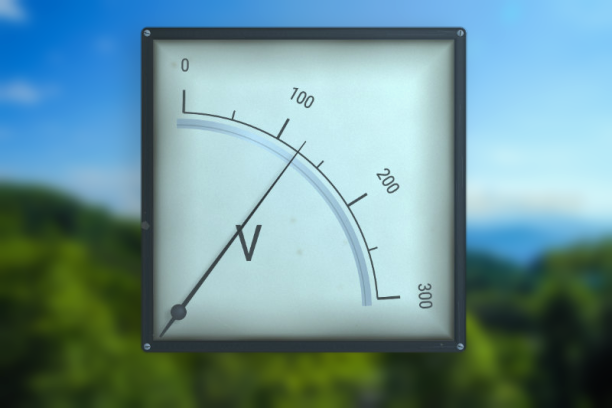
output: 125 (V)
